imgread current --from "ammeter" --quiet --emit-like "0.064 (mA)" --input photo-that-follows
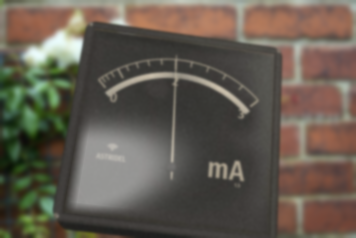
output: 2 (mA)
